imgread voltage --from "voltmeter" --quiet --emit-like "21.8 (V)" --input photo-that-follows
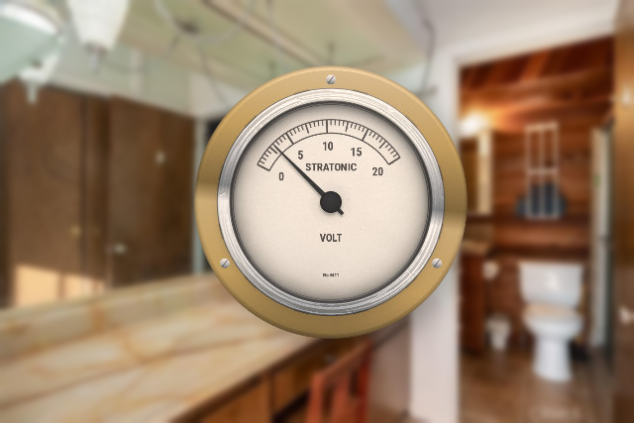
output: 3 (V)
